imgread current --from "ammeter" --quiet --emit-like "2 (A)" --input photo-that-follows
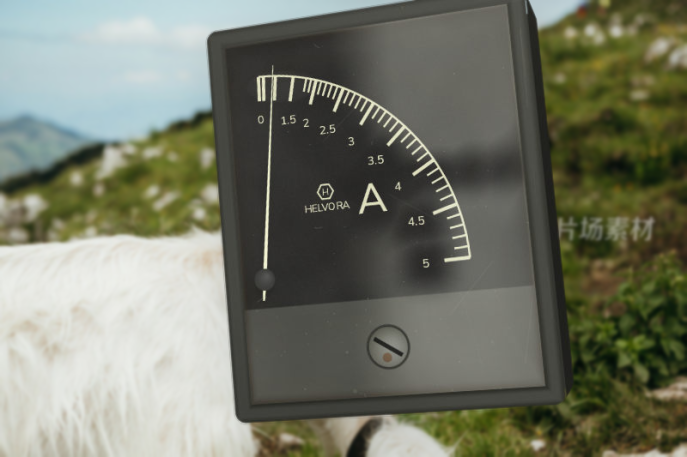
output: 1 (A)
